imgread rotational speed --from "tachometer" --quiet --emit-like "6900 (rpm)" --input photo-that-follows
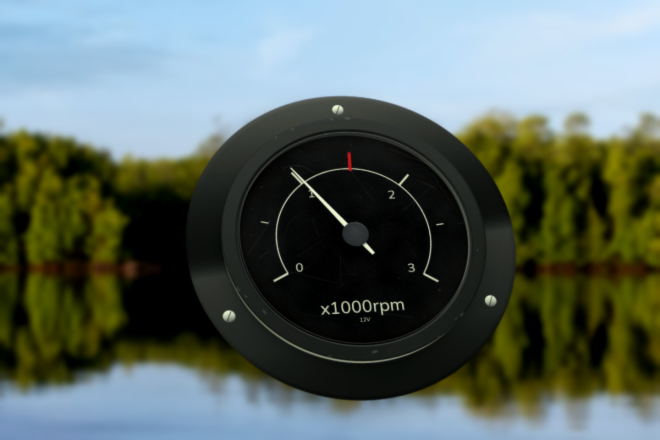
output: 1000 (rpm)
